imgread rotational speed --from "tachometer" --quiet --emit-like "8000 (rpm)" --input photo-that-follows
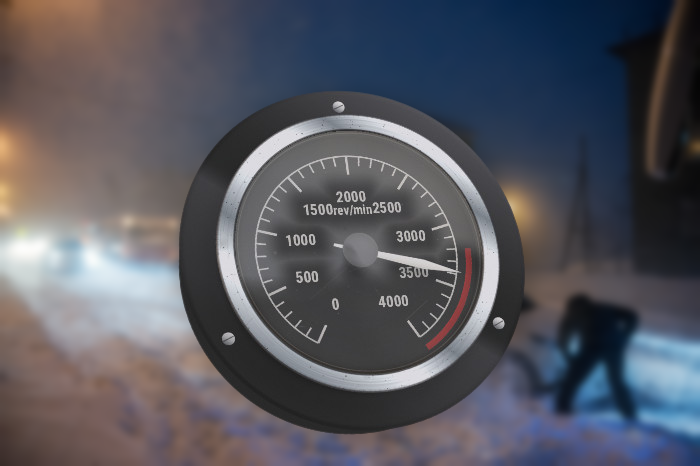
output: 3400 (rpm)
